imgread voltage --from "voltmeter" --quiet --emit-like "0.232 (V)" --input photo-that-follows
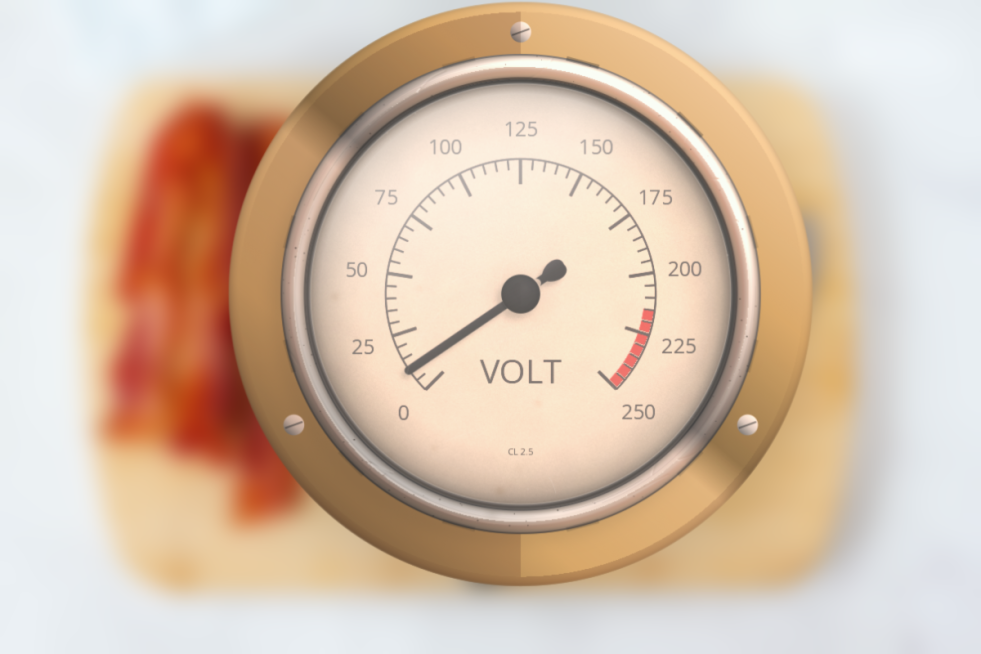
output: 10 (V)
